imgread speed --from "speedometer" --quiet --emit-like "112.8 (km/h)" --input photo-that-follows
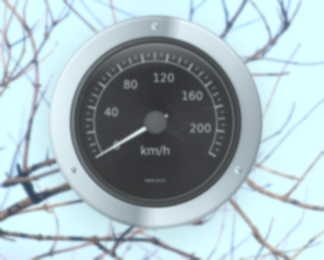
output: 0 (km/h)
